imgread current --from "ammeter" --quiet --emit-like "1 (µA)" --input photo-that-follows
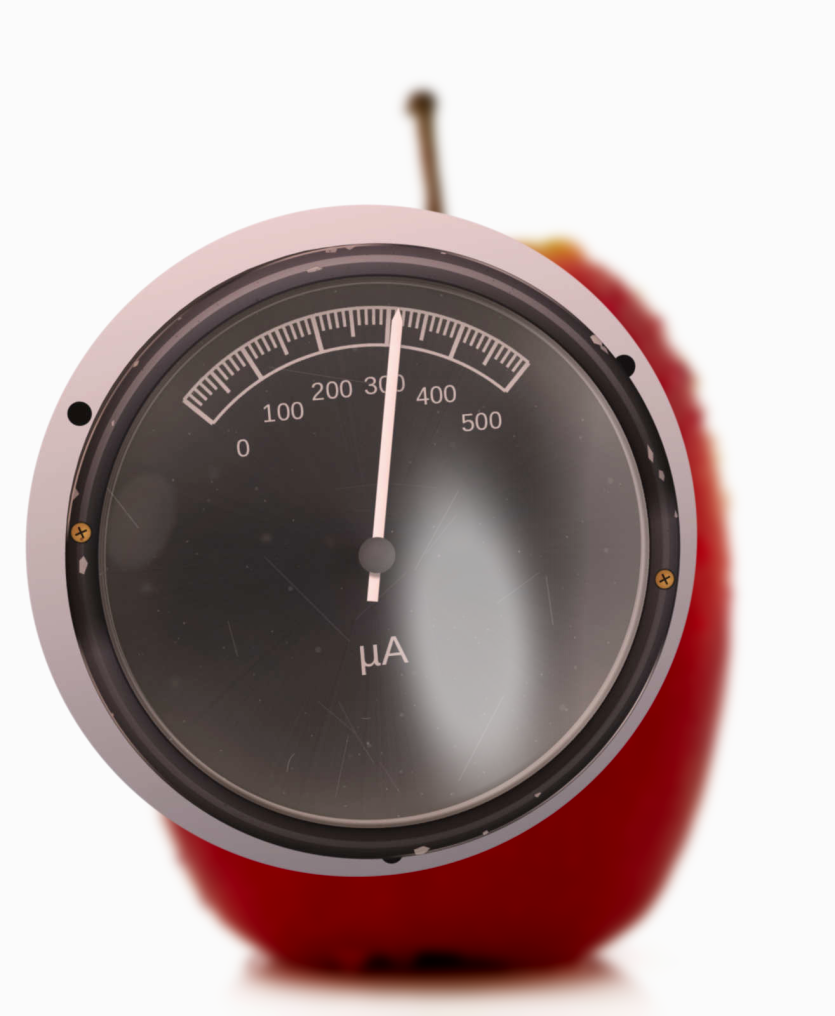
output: 310 (µA)
